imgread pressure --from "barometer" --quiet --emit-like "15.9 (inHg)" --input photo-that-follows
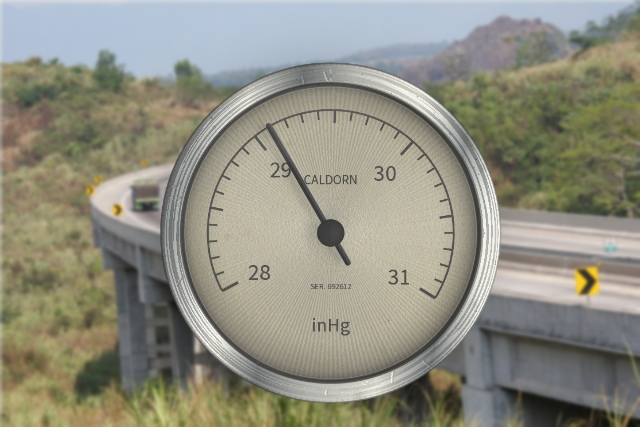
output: 29.1 (inHg)
